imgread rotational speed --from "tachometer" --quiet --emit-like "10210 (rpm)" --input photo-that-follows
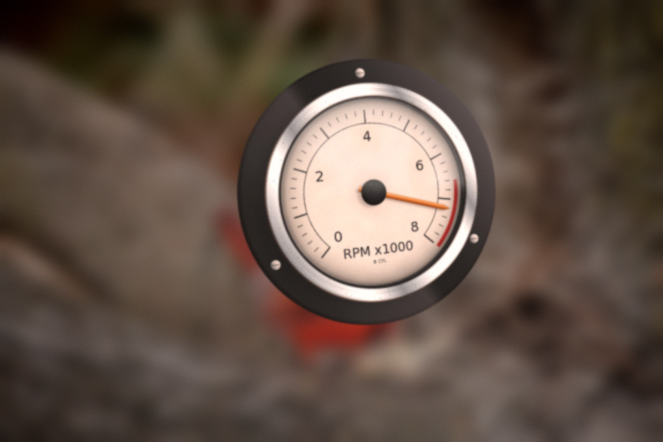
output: 7200 (rpm)
